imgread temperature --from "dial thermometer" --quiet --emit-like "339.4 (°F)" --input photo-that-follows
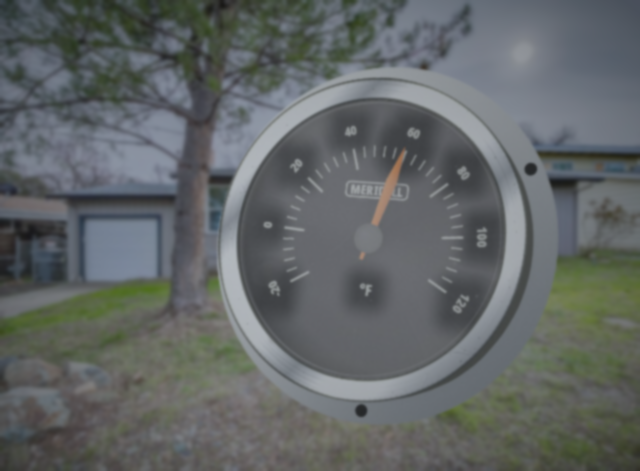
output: 60 (°F)
